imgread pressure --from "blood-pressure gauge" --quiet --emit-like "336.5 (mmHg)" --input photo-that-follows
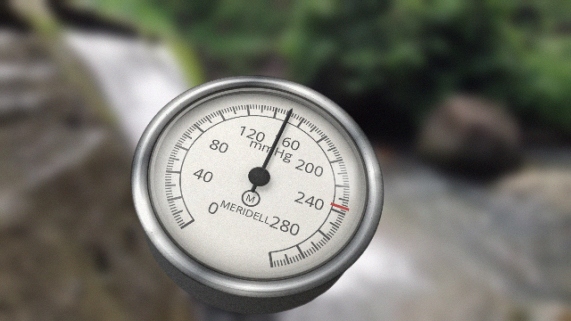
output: 150 (mmHg)
